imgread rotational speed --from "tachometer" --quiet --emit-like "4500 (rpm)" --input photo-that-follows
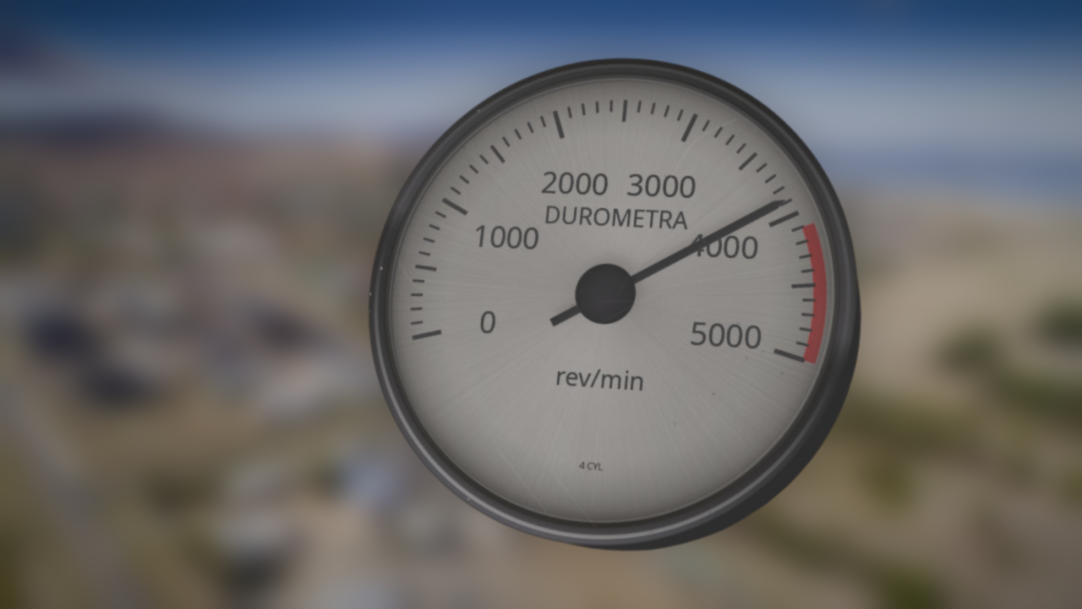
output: 3900 (rpm)
